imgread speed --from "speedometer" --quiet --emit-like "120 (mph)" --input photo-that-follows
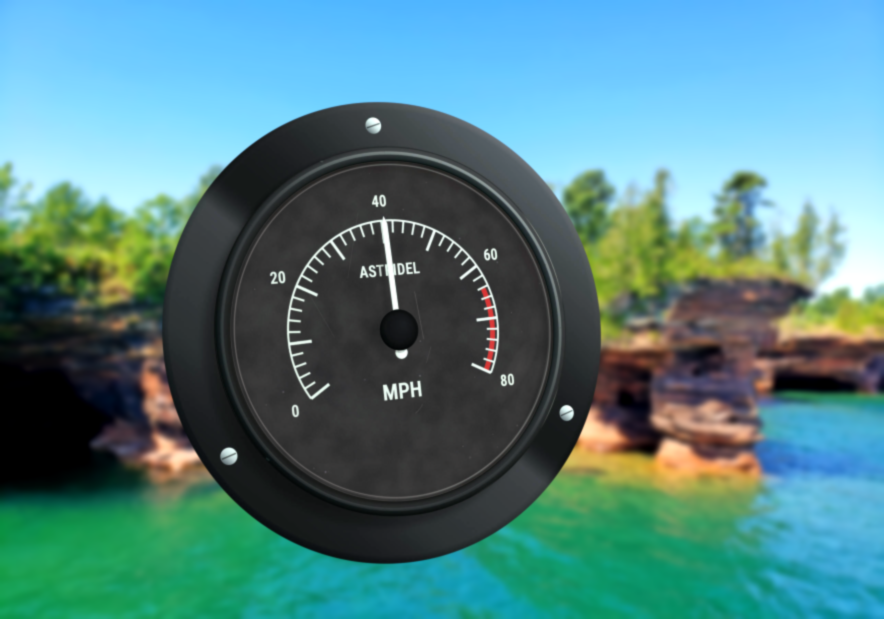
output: 40 (mph)
